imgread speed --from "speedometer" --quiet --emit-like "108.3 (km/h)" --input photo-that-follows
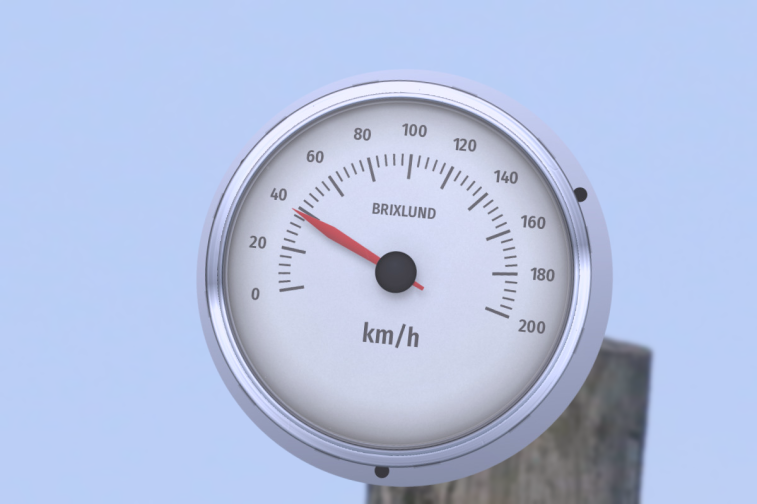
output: 38 (km/h)
